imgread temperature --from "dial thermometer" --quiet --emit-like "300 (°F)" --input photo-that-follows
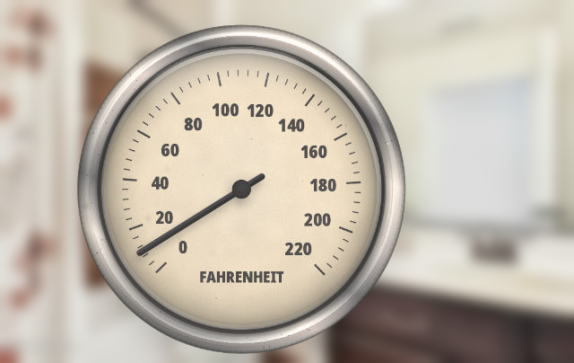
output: 10 (°F)
